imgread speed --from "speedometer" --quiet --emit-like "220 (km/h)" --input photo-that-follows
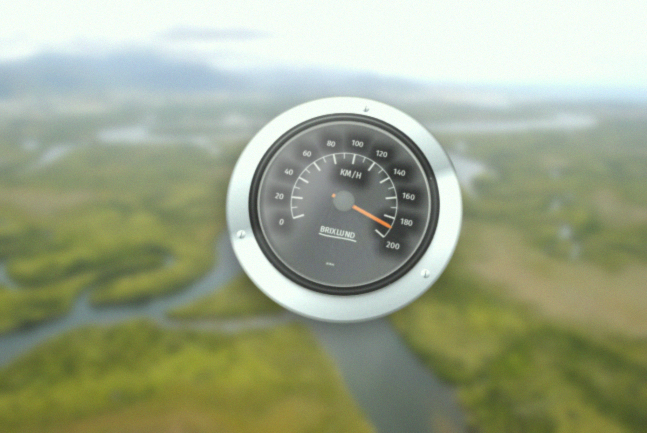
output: 190 (km/h)
